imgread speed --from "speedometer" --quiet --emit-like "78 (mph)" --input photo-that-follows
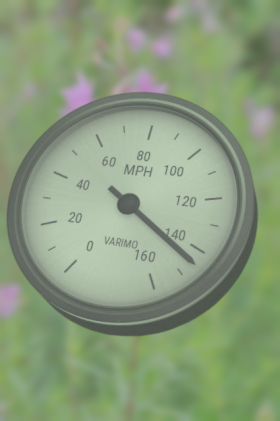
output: 145 (mph)
